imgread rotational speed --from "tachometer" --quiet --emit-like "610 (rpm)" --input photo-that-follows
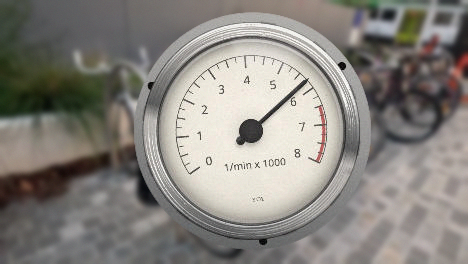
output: 5750 (rpm)
